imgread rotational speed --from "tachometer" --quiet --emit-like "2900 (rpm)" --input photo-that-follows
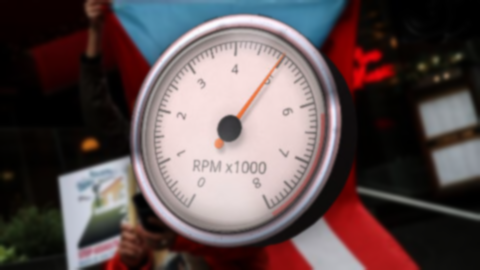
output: 5000 (rpm)
